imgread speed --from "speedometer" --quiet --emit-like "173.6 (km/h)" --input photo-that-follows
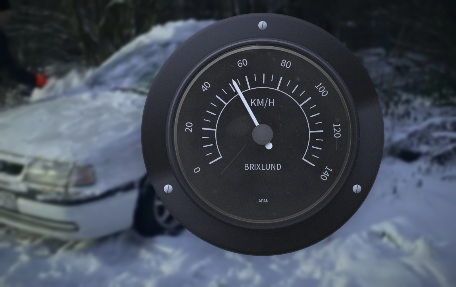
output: 52.5 (km/h)
